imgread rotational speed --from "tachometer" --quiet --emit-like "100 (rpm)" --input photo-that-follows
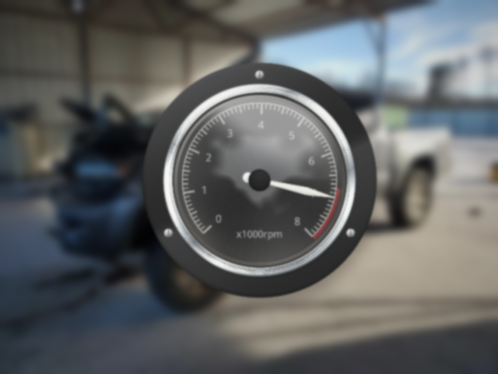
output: 7000 (rpm)
